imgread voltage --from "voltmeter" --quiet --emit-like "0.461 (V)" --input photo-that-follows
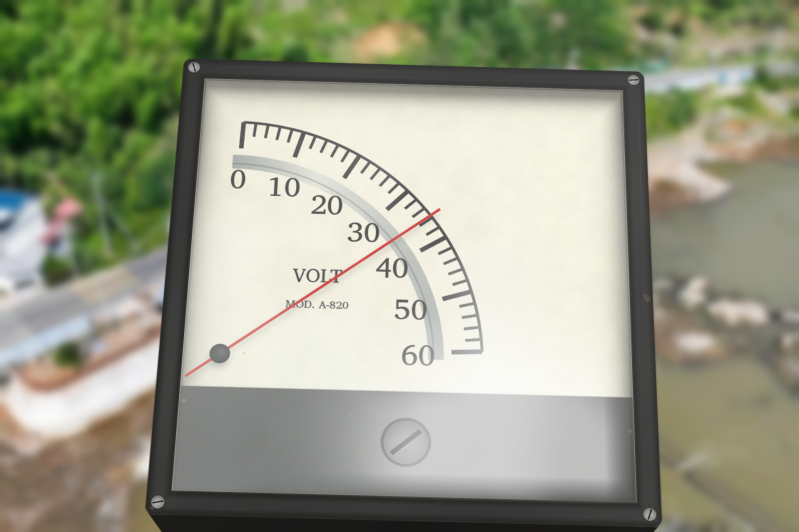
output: 36 (V)
